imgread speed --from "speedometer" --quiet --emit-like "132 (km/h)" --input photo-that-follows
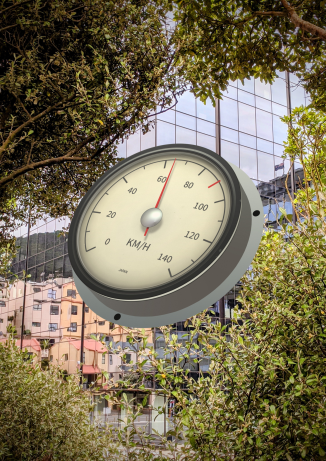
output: 65 (km/h)
